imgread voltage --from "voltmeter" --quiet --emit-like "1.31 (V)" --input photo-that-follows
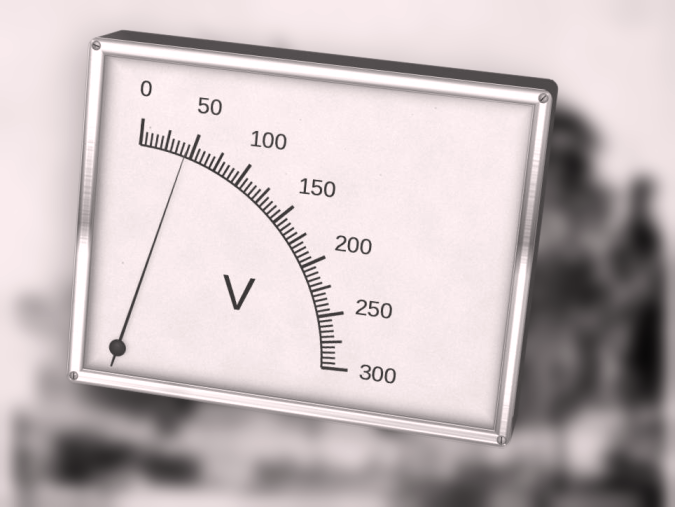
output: 45 (V)
